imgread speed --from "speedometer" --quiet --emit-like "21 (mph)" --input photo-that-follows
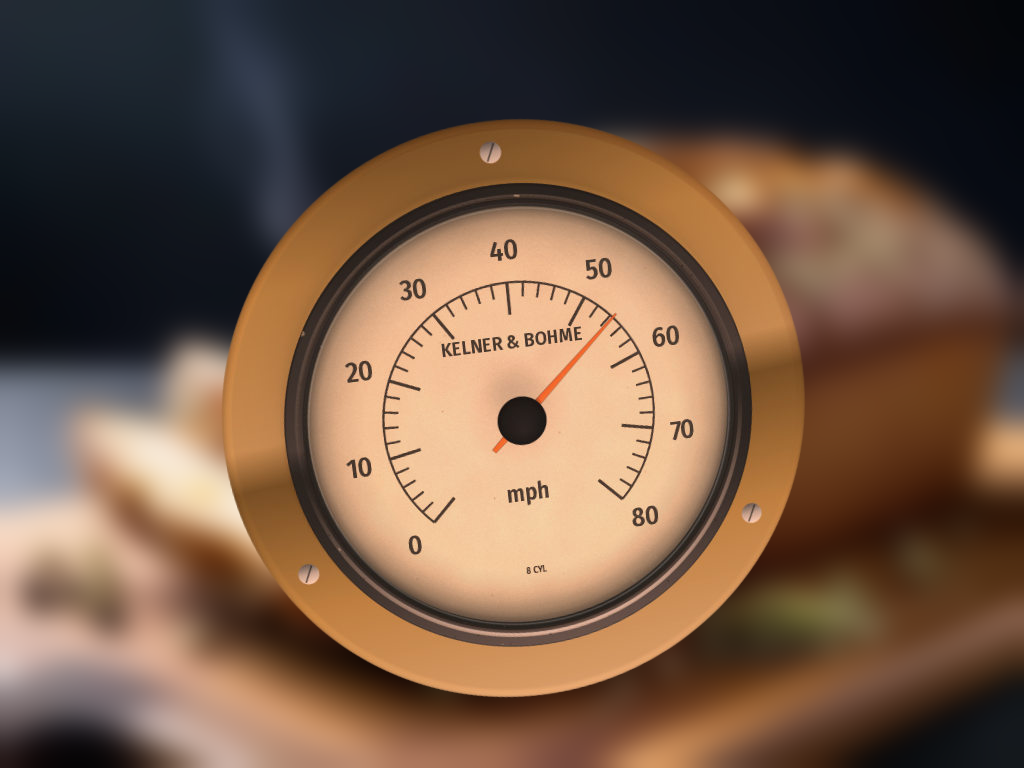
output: 54 (mph)
